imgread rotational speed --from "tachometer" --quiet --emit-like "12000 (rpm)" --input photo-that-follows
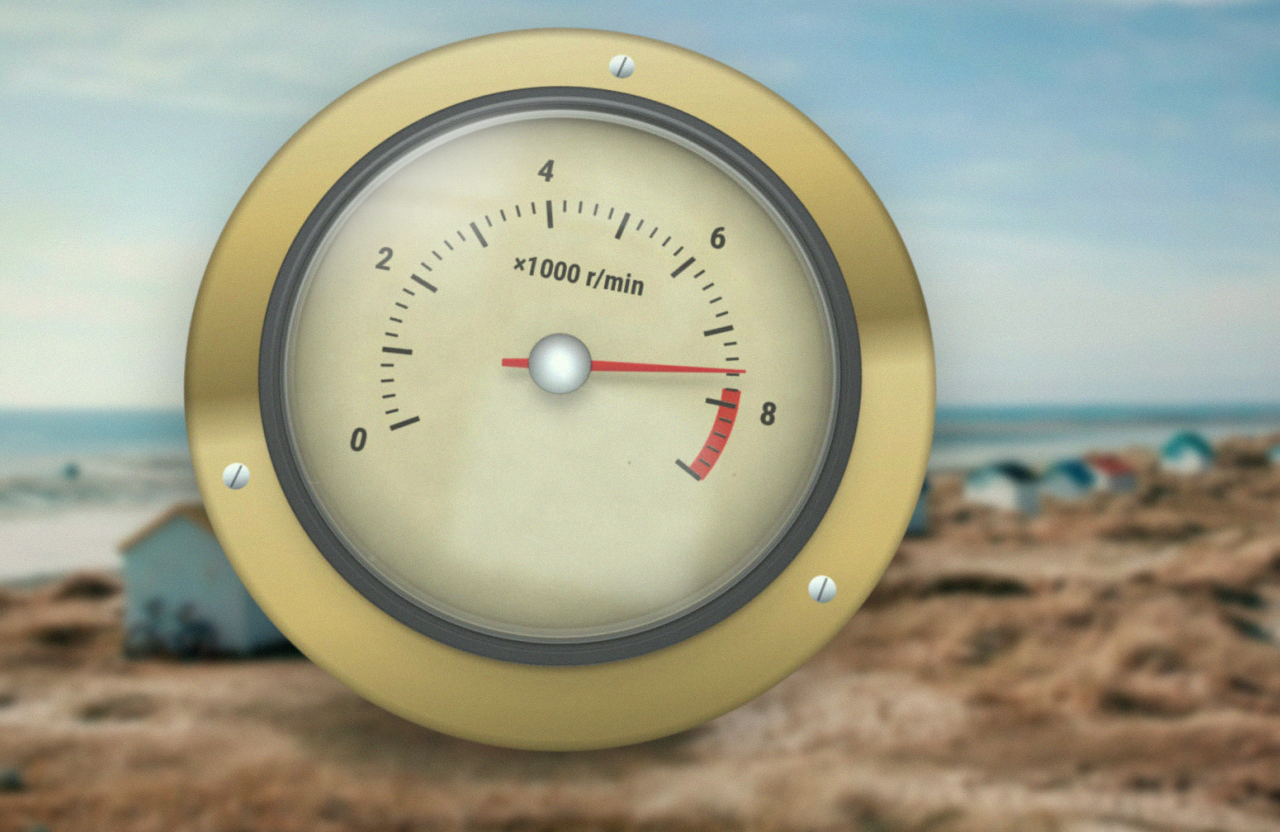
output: 7600 (rpm)
